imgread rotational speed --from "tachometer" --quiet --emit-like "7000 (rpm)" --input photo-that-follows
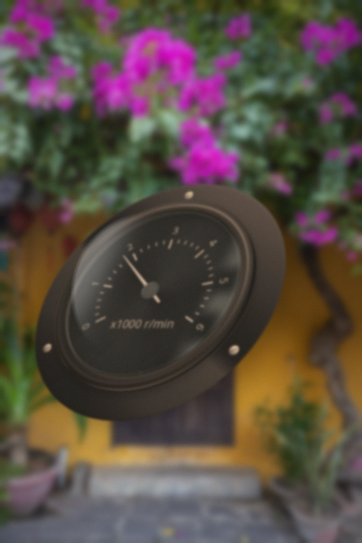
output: 1800 (rpm)
